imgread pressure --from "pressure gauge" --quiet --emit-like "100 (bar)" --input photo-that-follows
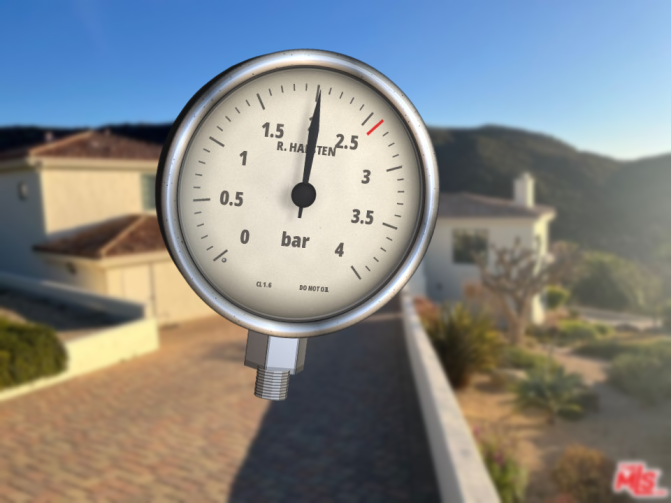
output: 2 (bar)
